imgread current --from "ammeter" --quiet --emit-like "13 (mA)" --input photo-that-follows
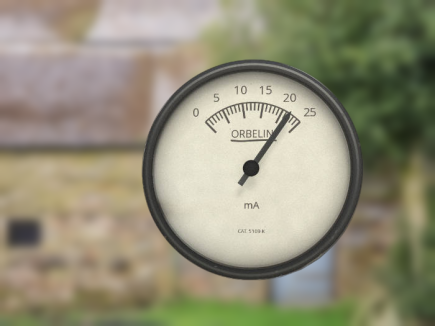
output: 22 (mA)
